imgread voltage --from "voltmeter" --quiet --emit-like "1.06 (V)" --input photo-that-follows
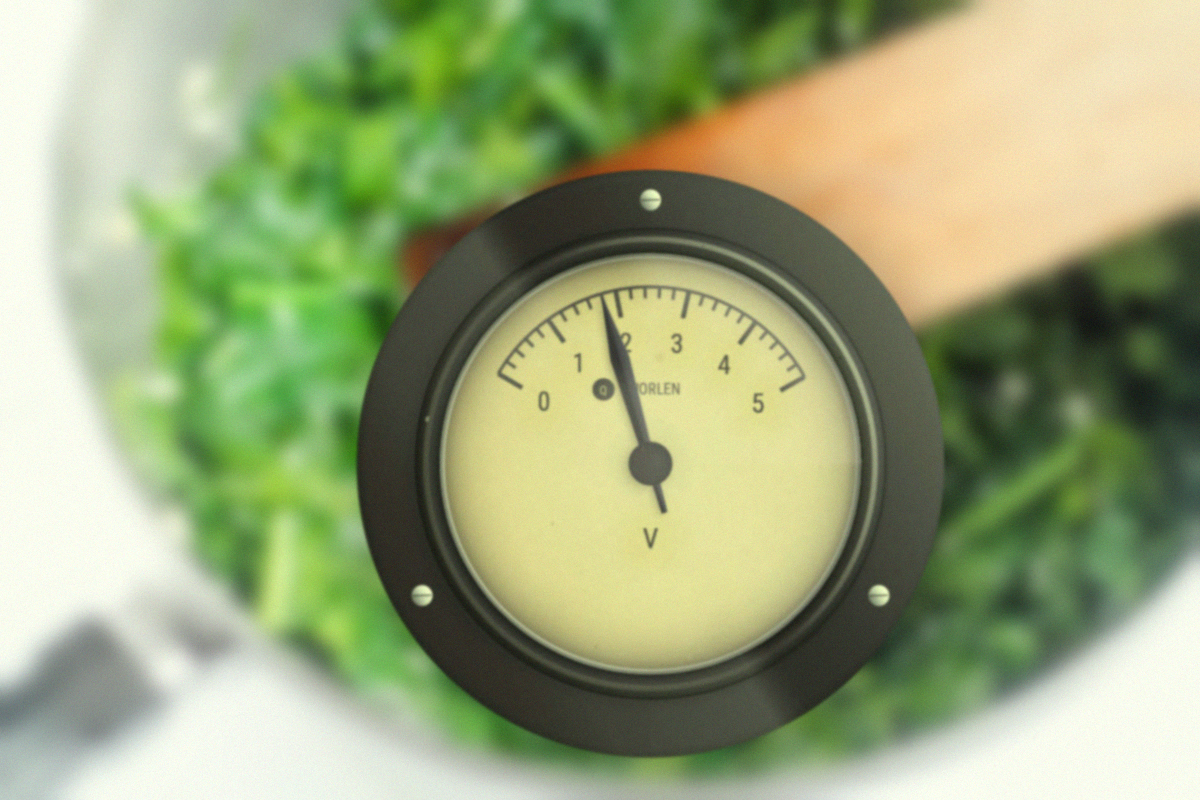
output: 1.8 (V)
